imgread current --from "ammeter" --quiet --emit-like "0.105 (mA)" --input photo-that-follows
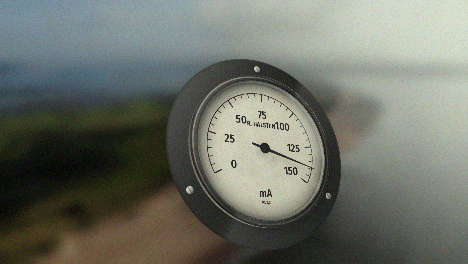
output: 140 (mA)
